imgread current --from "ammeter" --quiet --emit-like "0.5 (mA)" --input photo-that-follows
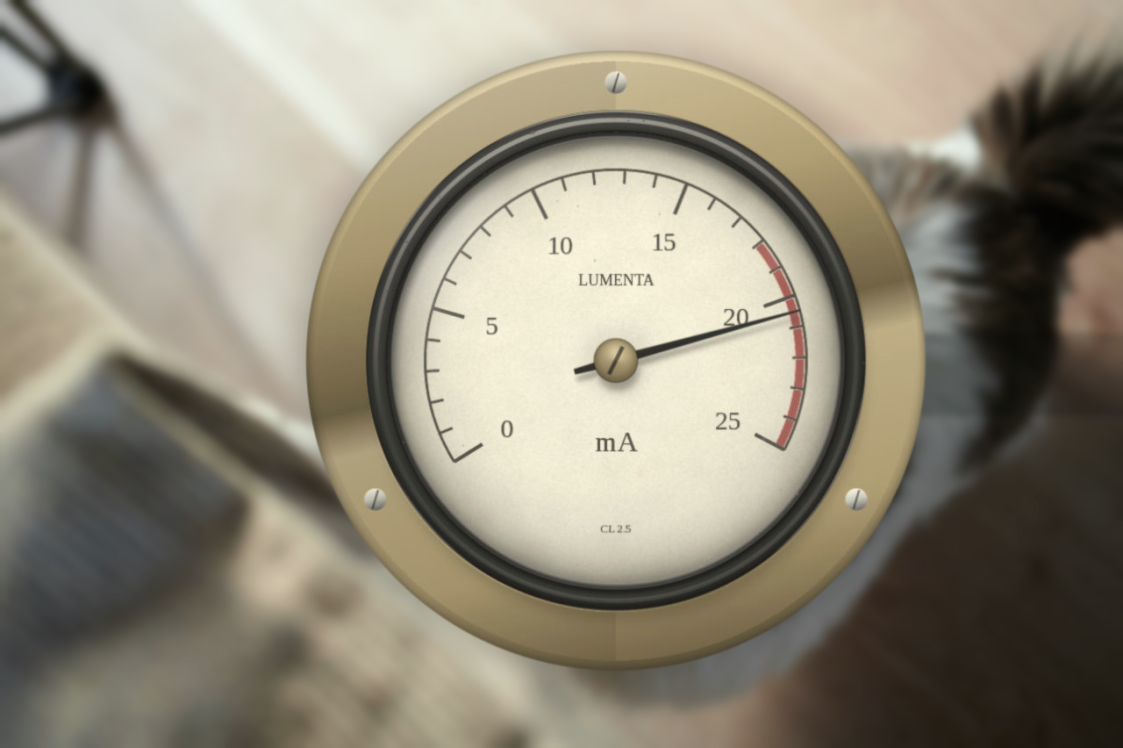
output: 20.5 (mA)
